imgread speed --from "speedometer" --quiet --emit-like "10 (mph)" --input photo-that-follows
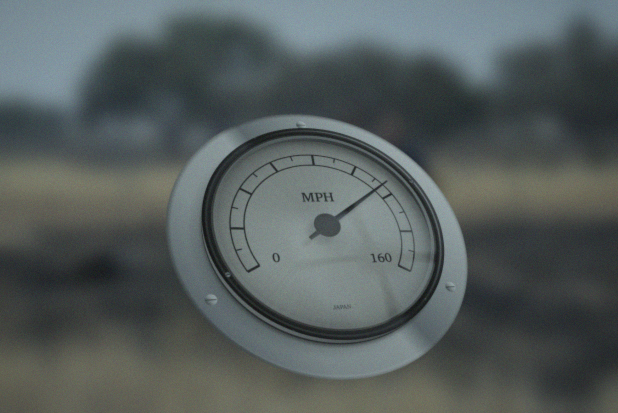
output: 115 (mph)
